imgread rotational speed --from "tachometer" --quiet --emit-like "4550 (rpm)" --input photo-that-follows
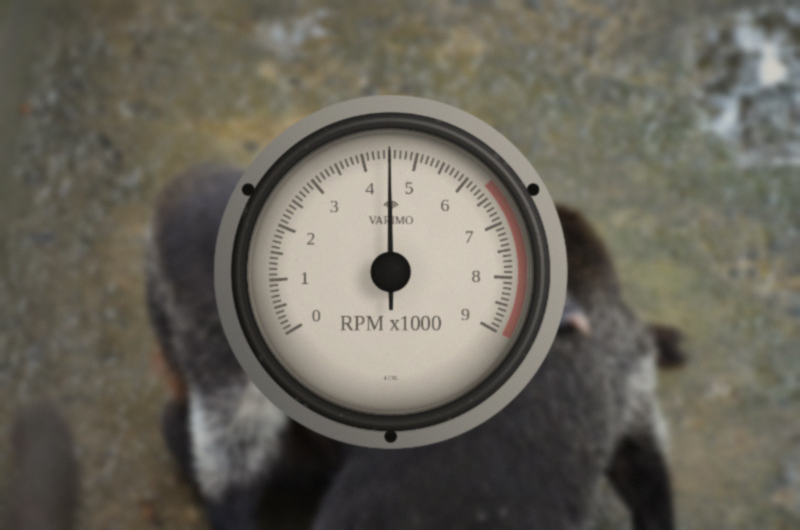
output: 4500 (rpm)
